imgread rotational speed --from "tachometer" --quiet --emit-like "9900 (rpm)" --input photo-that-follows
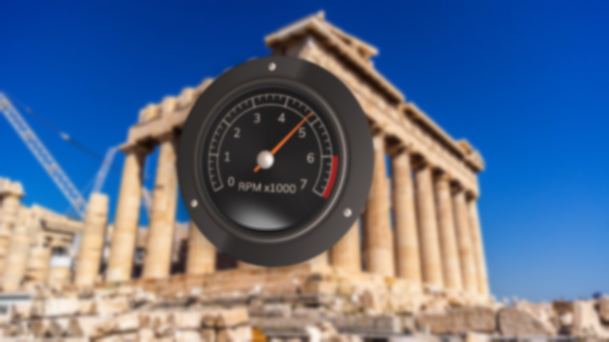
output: 4800 (rpm)
